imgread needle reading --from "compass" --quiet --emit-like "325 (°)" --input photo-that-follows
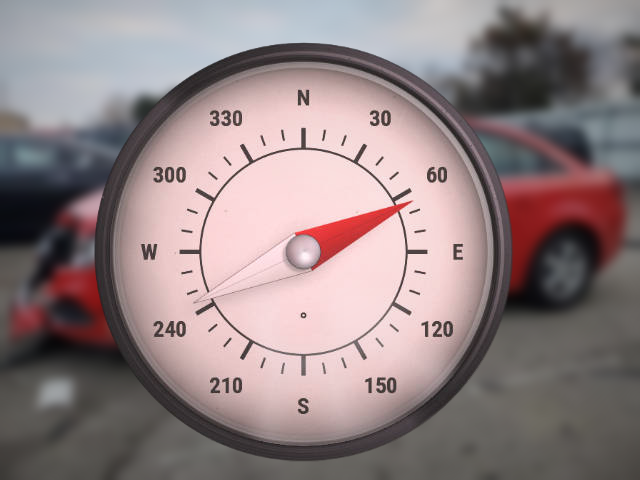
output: 65 (°)
